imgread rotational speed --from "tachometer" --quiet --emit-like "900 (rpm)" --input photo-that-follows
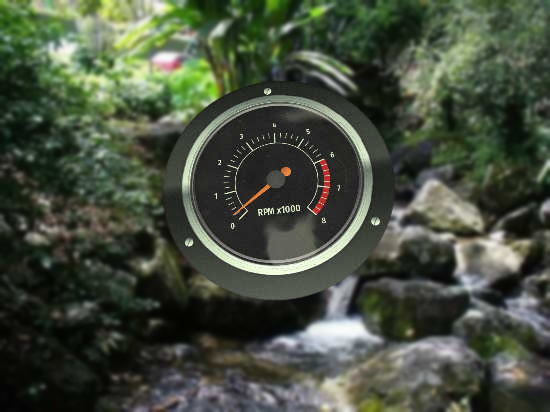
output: 200 (rpm)
